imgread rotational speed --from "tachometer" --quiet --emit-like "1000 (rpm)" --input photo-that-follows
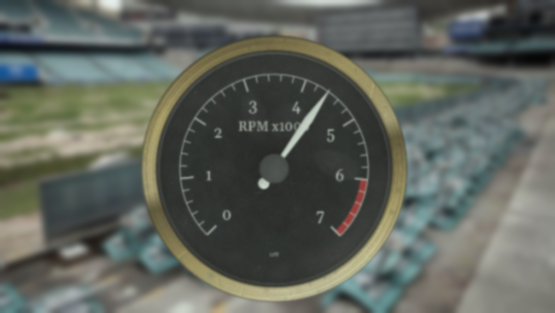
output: 4400 (rpm)
